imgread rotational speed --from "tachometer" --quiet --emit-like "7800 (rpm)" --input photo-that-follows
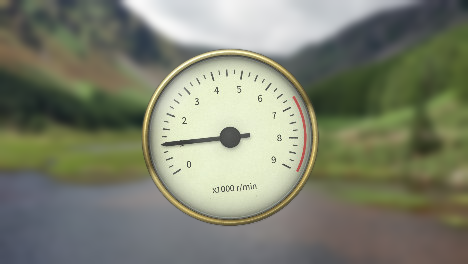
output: 1000 (rpm)
